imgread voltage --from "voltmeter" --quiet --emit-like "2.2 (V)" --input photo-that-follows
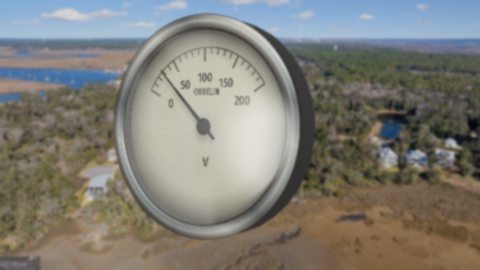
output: 30 (V)
